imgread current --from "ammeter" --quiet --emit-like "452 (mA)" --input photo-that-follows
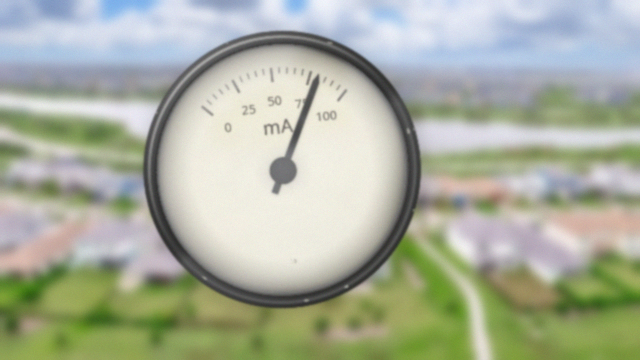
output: 80 (mA)
